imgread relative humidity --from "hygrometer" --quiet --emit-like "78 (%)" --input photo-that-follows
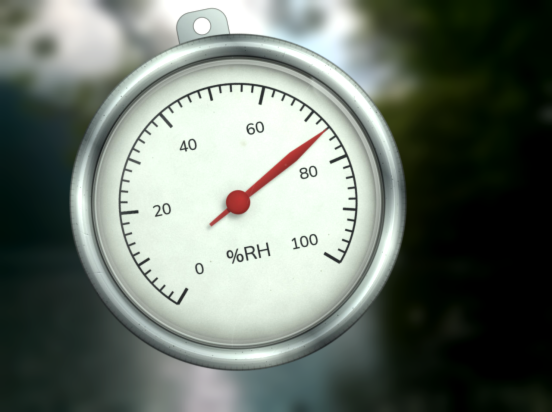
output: 74 (%)
